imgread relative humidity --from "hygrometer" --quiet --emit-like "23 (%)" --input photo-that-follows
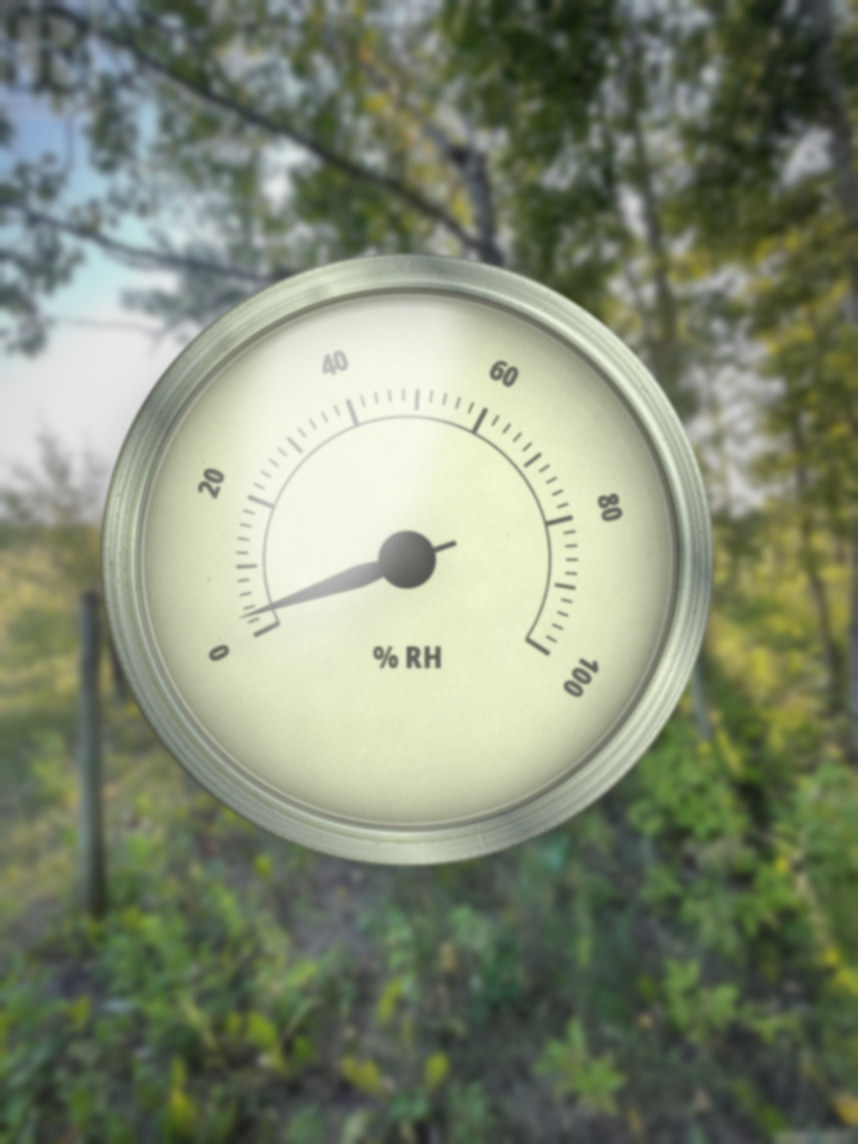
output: 3 (%)
